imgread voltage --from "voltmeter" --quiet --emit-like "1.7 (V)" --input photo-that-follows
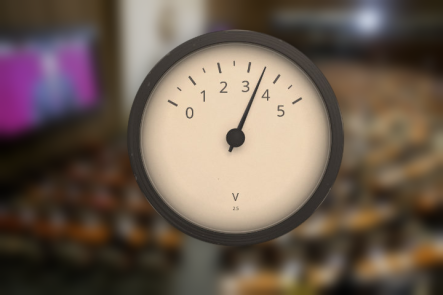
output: 3.5 (V)
